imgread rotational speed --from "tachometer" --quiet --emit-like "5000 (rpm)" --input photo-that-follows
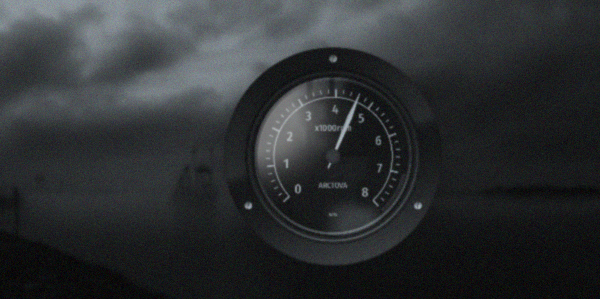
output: 4600 (rpm)
